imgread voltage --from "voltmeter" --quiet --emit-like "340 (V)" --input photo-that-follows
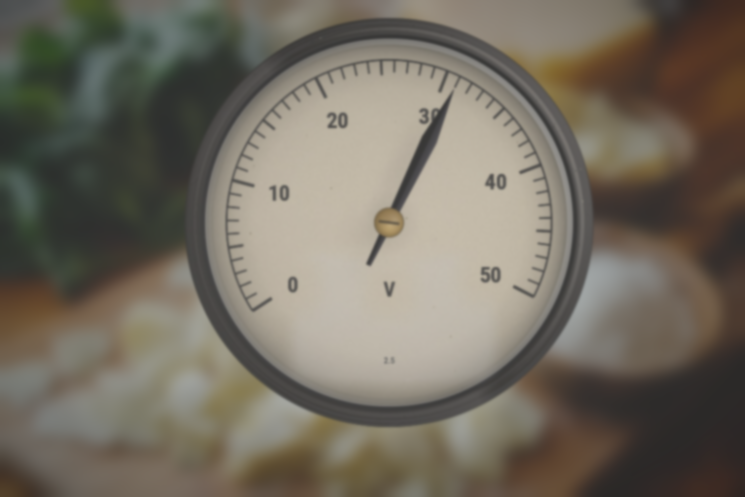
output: 31 (V)
